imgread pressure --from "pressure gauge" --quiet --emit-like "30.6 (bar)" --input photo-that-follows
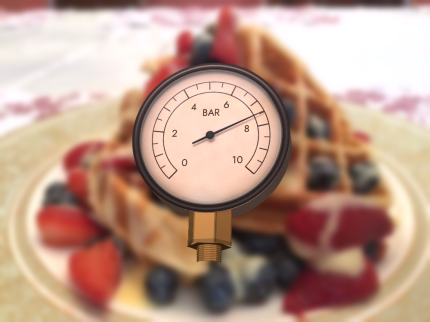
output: 7.5 (bar)
